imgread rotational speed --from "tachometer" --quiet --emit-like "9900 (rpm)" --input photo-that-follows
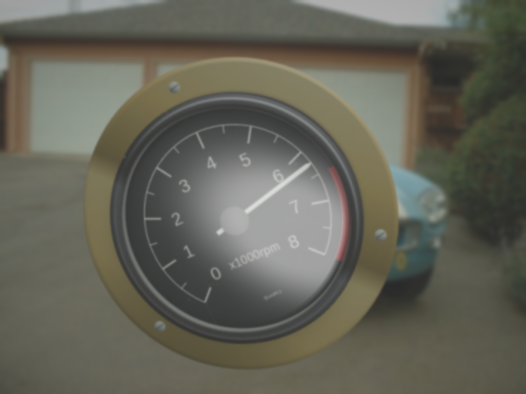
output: 6250 (rpm)
